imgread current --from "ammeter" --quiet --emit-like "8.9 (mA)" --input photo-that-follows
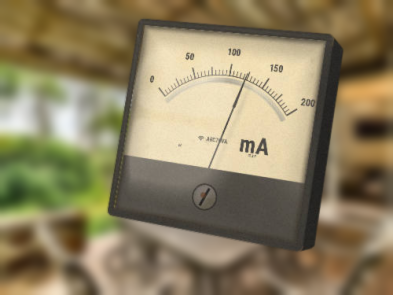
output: 125 (mA)
